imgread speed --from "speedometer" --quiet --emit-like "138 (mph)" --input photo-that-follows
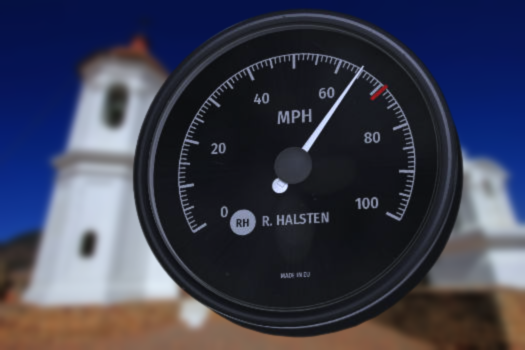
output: 65 (mph)
